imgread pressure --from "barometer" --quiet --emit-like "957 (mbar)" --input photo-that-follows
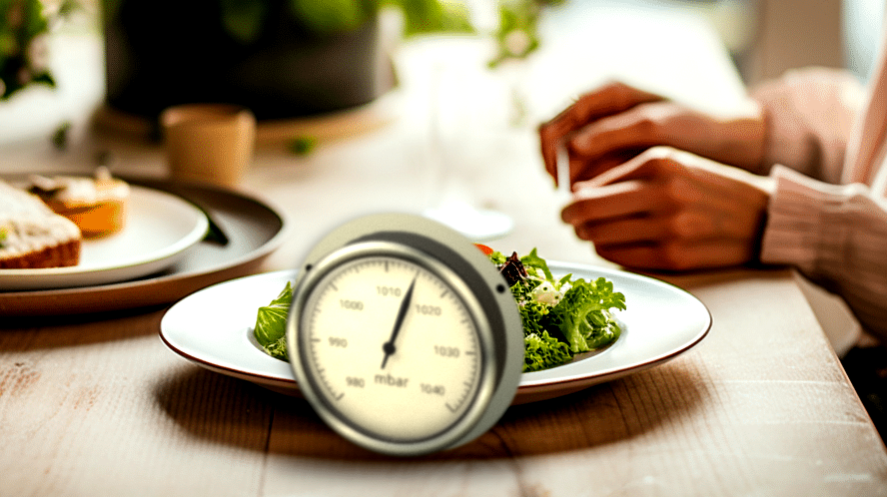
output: 1015 (mbar)
